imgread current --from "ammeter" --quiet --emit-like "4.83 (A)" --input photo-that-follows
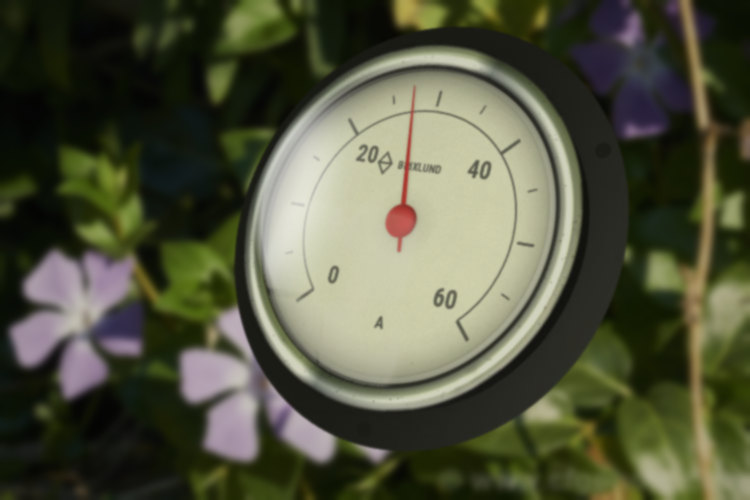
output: 27.5 (A)
